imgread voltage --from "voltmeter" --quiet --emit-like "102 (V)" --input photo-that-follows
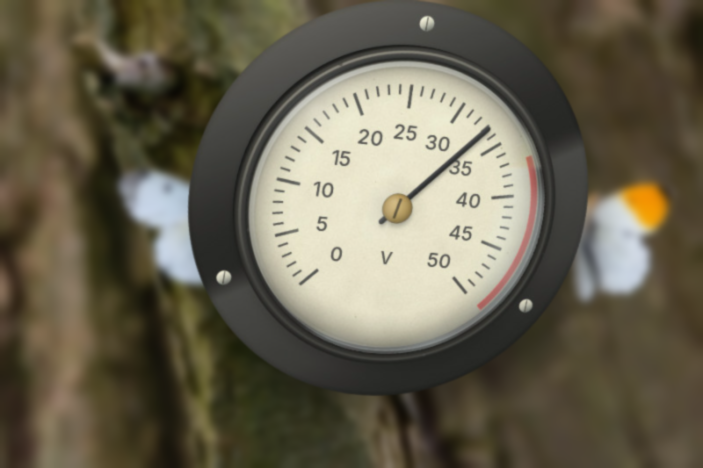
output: 33 (V)
